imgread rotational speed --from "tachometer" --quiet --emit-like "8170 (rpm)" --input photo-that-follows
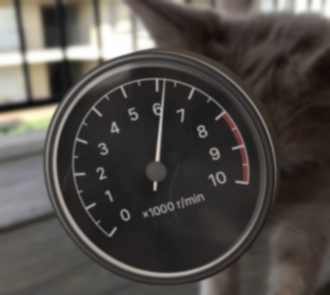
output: 6250 (rpm)
